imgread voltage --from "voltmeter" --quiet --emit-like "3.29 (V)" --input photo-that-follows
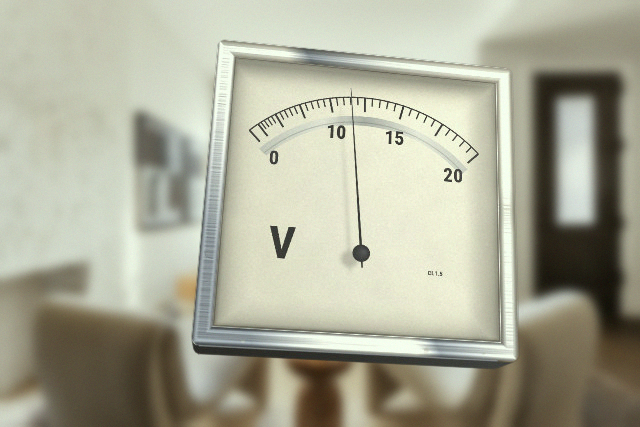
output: 11.5 (V)
